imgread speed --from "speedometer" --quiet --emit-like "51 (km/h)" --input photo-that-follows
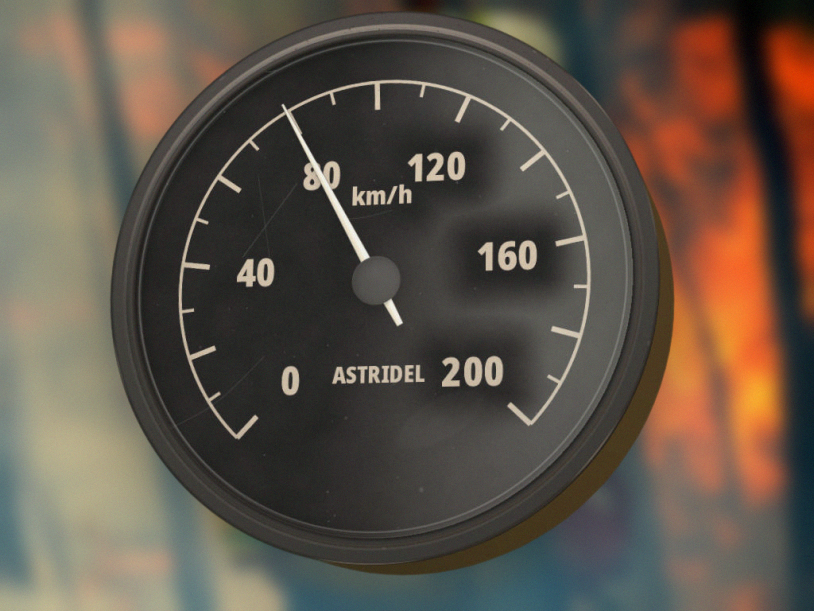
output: 80 (km/h)
